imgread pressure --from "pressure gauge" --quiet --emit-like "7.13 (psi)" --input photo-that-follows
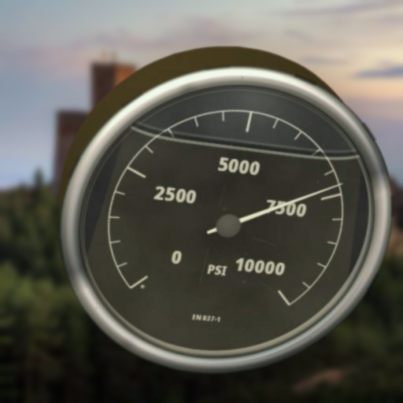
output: 7250 (psi)
